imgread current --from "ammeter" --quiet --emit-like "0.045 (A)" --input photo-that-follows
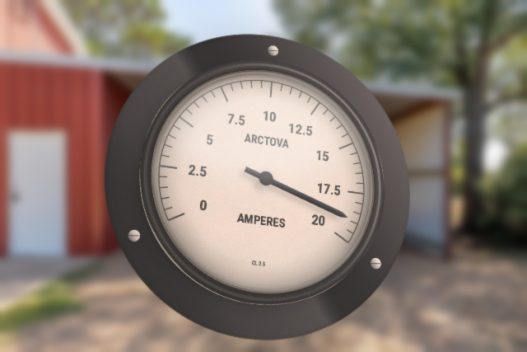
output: 19 (A)
